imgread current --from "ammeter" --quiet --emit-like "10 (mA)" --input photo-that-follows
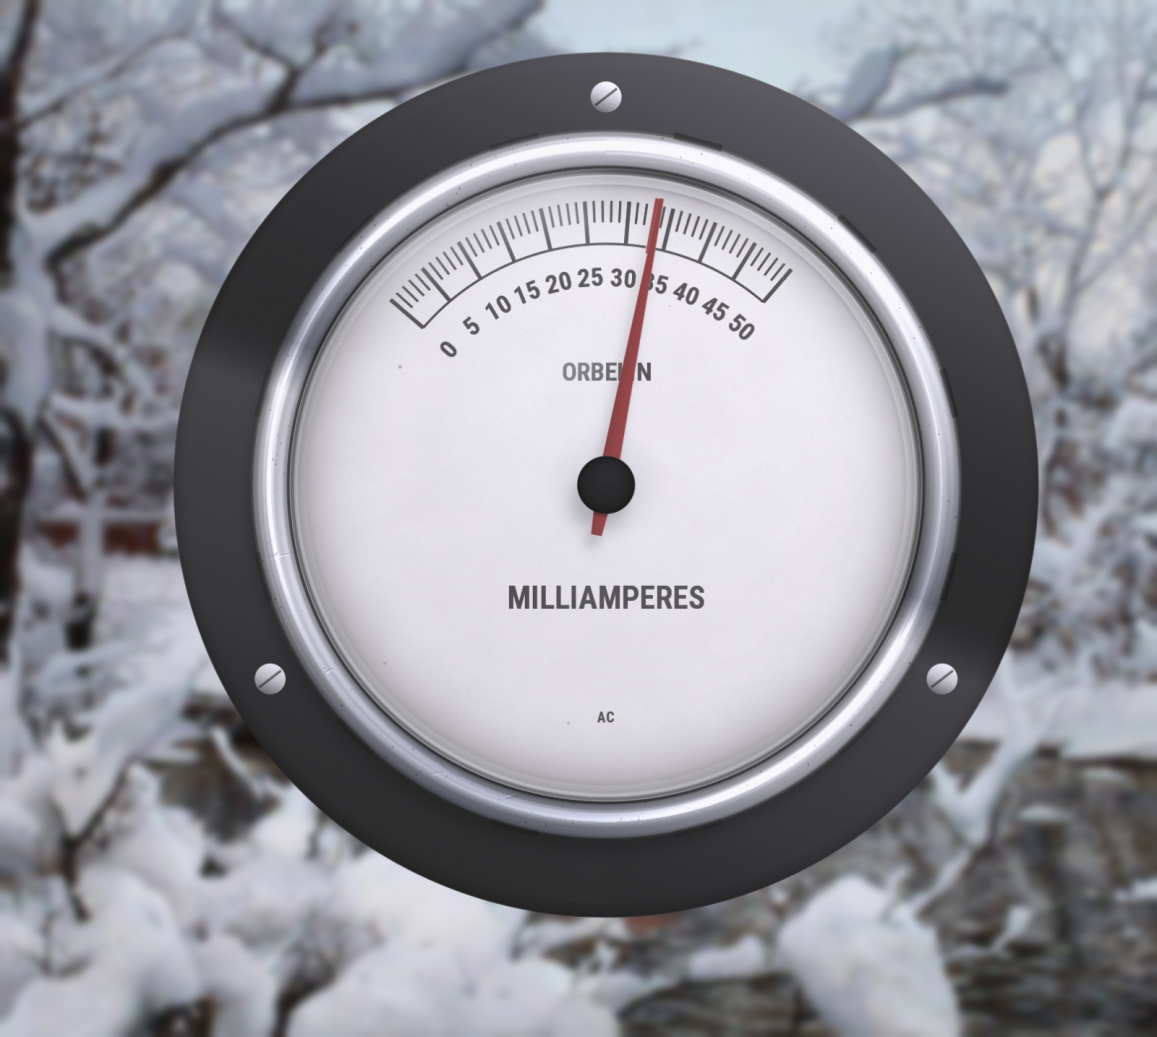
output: 33.5 (mA)
